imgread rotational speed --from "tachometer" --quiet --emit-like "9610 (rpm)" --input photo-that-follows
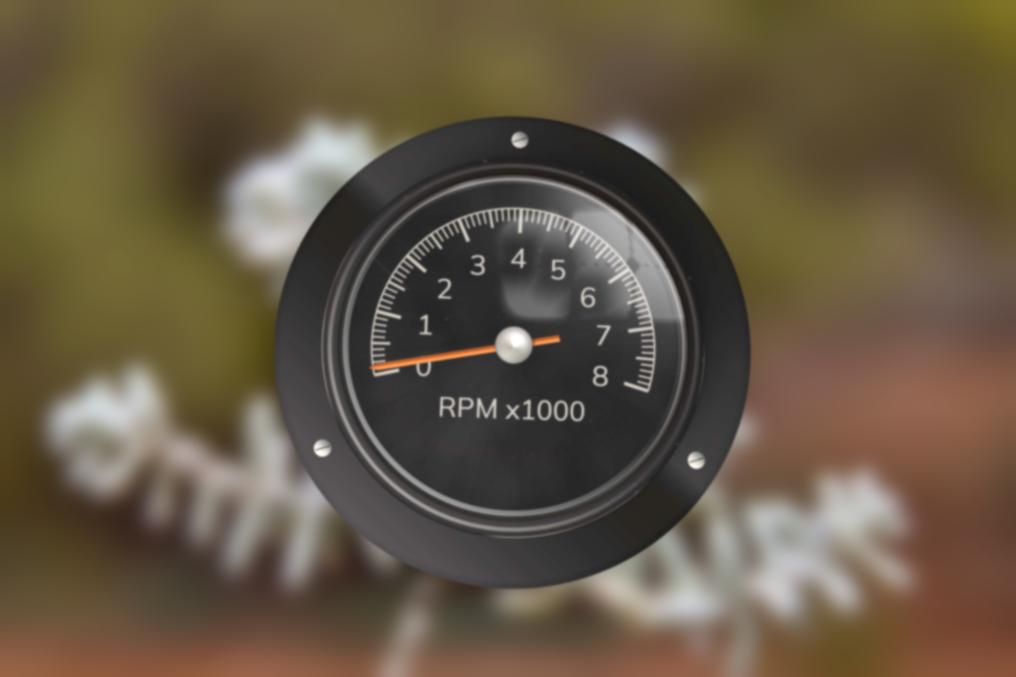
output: 100 (rpm)
